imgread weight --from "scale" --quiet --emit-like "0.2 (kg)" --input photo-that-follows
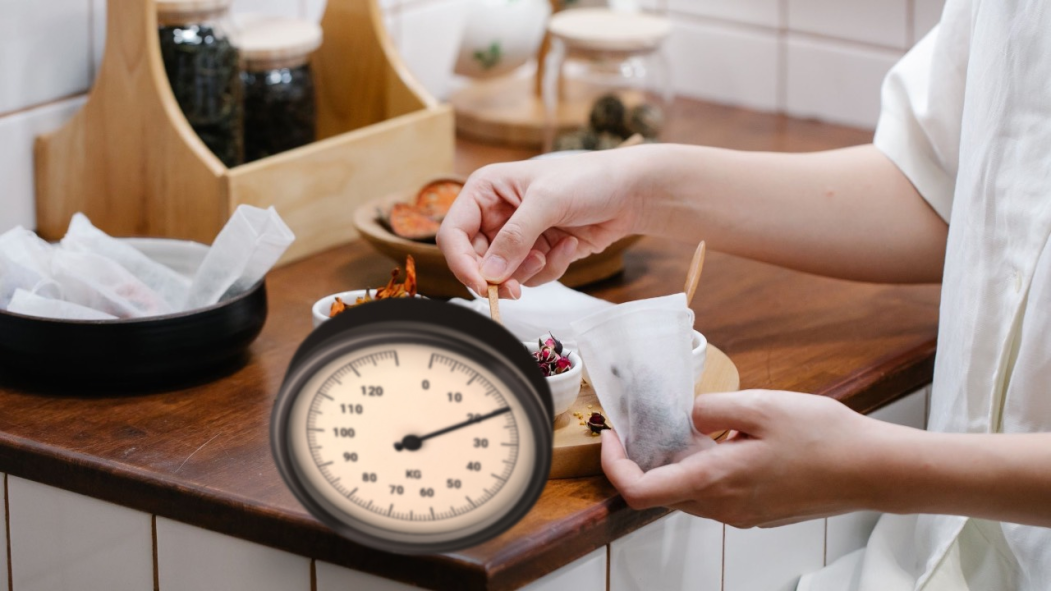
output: 20 (kg)
